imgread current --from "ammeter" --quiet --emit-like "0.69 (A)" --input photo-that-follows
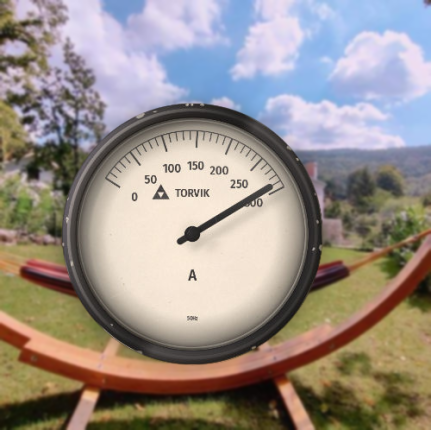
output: 290 (A)
